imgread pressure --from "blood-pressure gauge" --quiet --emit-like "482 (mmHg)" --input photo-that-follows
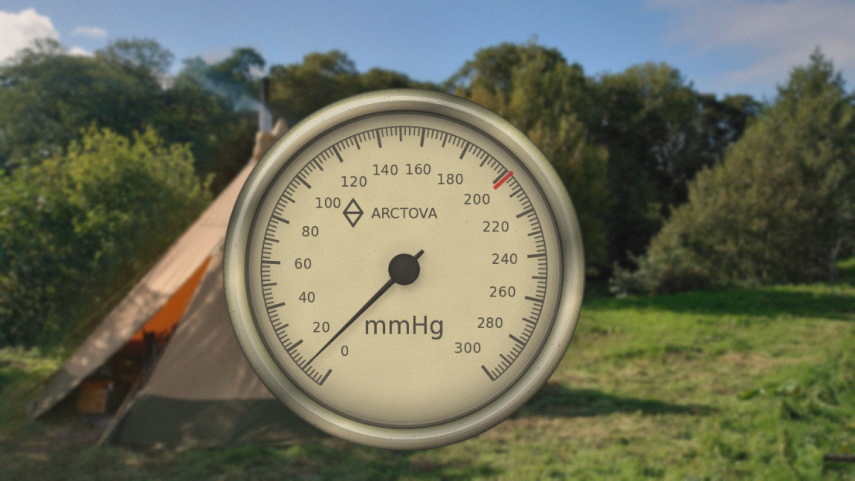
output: 10 (mmHg)
